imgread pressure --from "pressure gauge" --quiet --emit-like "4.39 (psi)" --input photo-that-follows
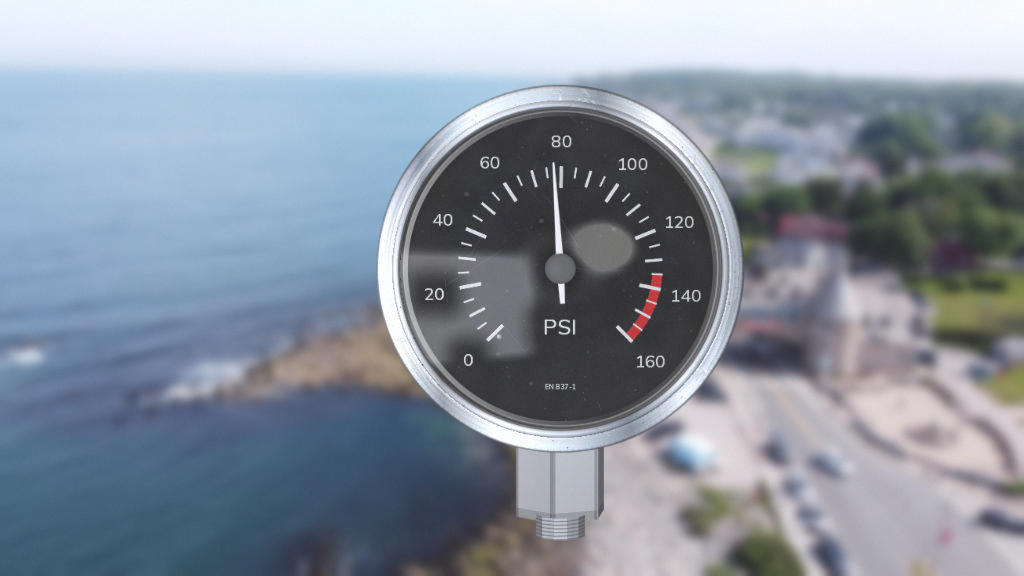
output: 77.5 (psi)
